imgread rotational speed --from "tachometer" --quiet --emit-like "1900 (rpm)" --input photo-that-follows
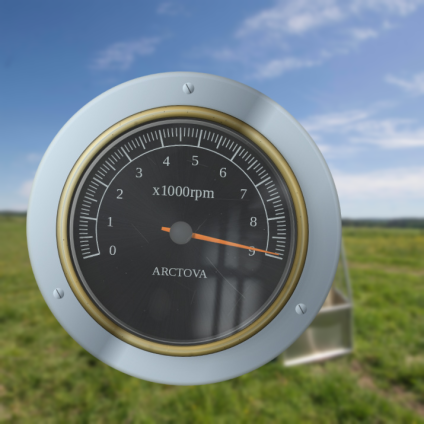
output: 8900 (rpm)
